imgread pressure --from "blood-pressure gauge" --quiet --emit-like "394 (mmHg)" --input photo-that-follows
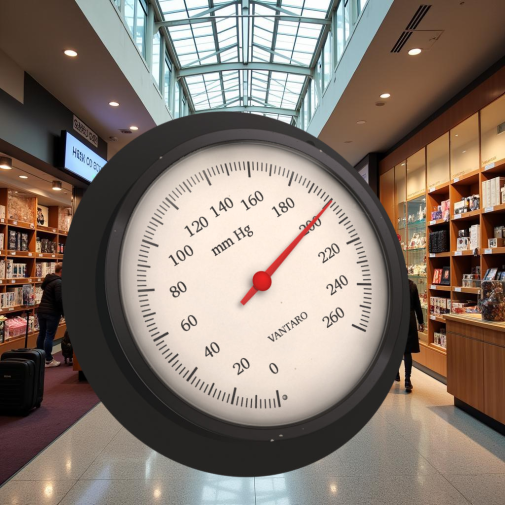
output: 200 (mmHg)
